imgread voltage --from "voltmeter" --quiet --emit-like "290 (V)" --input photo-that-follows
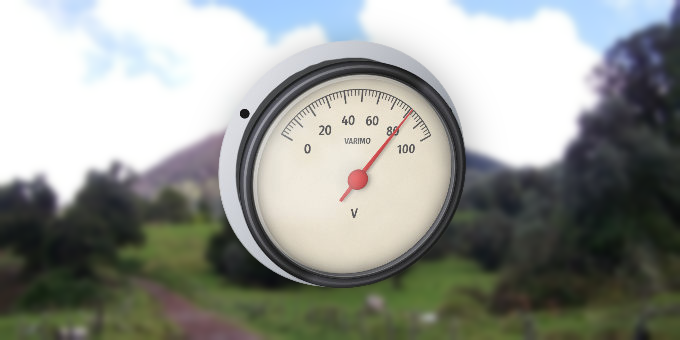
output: 80 (V)
